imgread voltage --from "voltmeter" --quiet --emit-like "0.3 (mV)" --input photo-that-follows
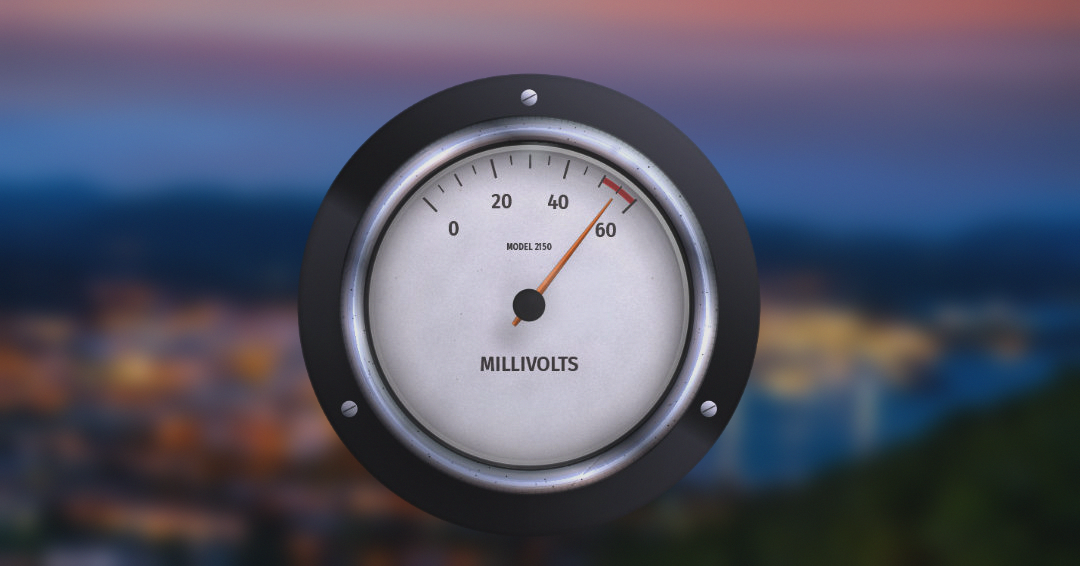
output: 55 (mV)
